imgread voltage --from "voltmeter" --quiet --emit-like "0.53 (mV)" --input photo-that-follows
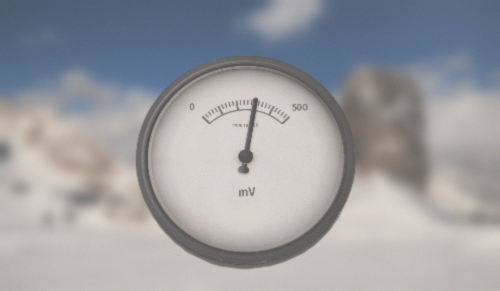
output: 300 (mV)
